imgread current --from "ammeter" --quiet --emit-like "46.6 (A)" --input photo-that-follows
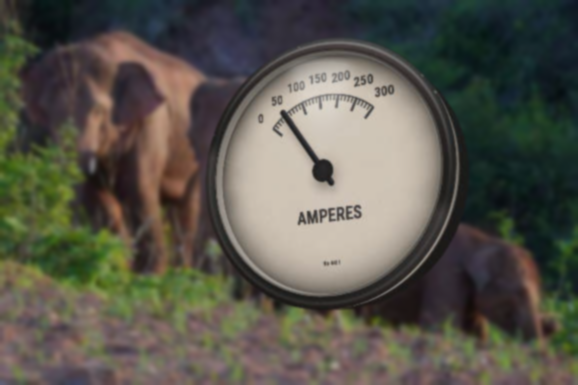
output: 50 (A)
